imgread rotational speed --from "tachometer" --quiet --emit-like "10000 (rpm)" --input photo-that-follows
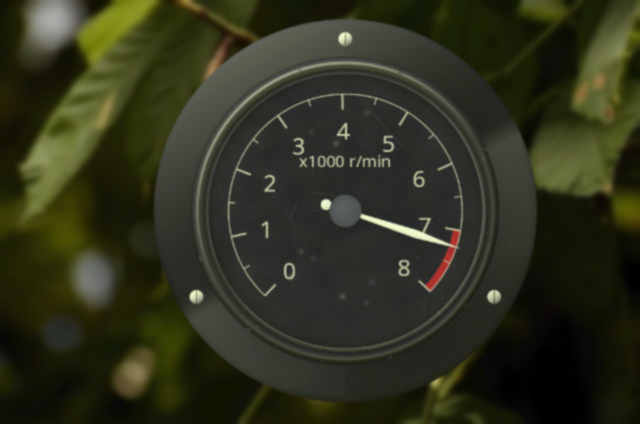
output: 7250 (rpm)
